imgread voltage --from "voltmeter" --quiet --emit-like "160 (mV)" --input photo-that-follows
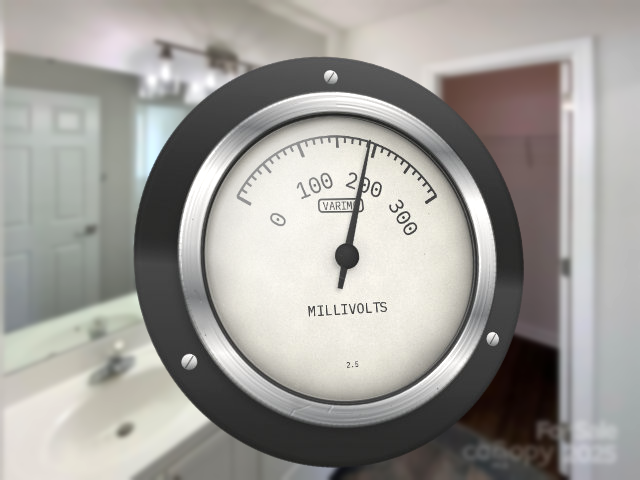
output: 190 (mV)
